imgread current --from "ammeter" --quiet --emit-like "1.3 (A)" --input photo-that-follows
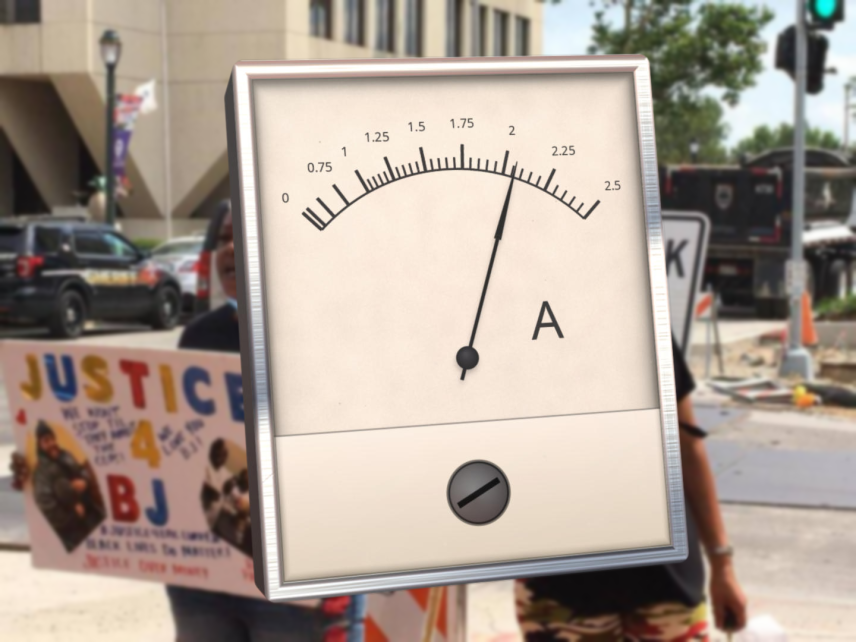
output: 2.05 (A)
